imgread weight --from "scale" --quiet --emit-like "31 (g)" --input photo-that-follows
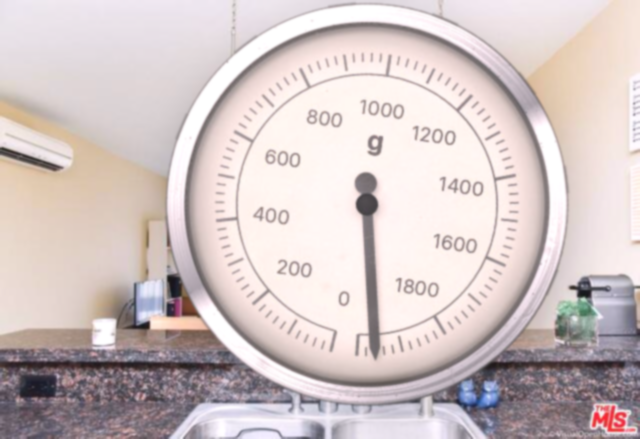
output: 1960 (g)
